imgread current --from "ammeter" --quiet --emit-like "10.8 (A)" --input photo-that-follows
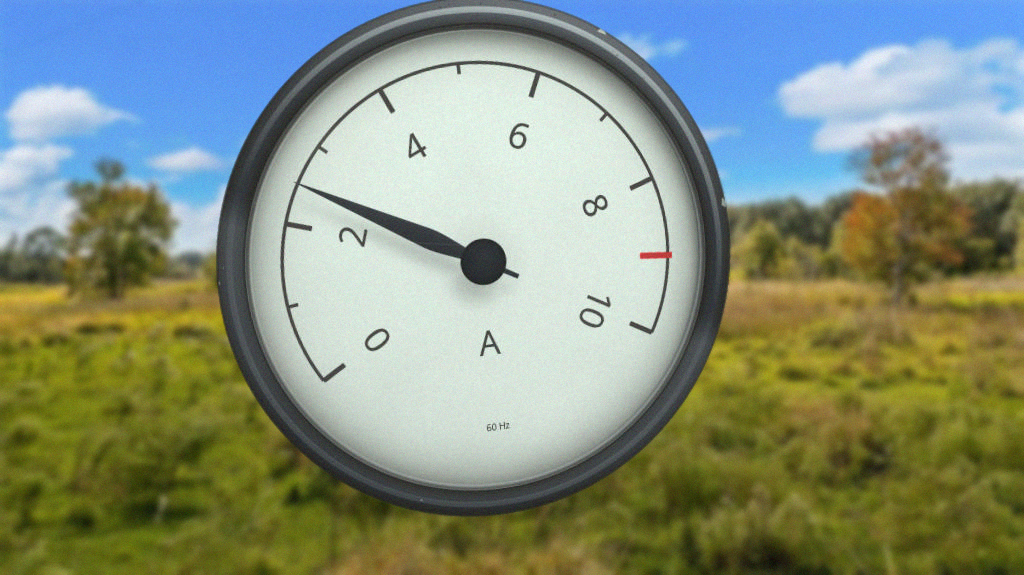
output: 2.5 (A)
